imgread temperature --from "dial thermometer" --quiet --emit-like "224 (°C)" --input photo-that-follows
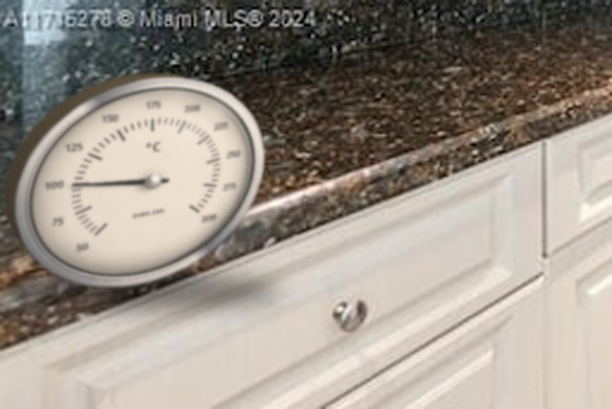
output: 100 (°C)
